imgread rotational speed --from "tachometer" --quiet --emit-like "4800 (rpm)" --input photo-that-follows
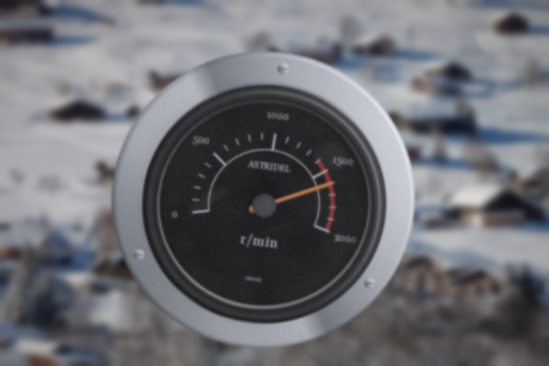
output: 1600 (rpm)
